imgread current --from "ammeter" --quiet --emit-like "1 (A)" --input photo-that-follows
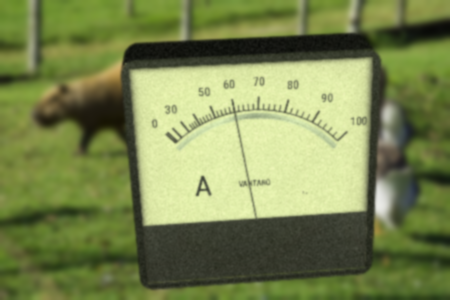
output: 60 (A)
